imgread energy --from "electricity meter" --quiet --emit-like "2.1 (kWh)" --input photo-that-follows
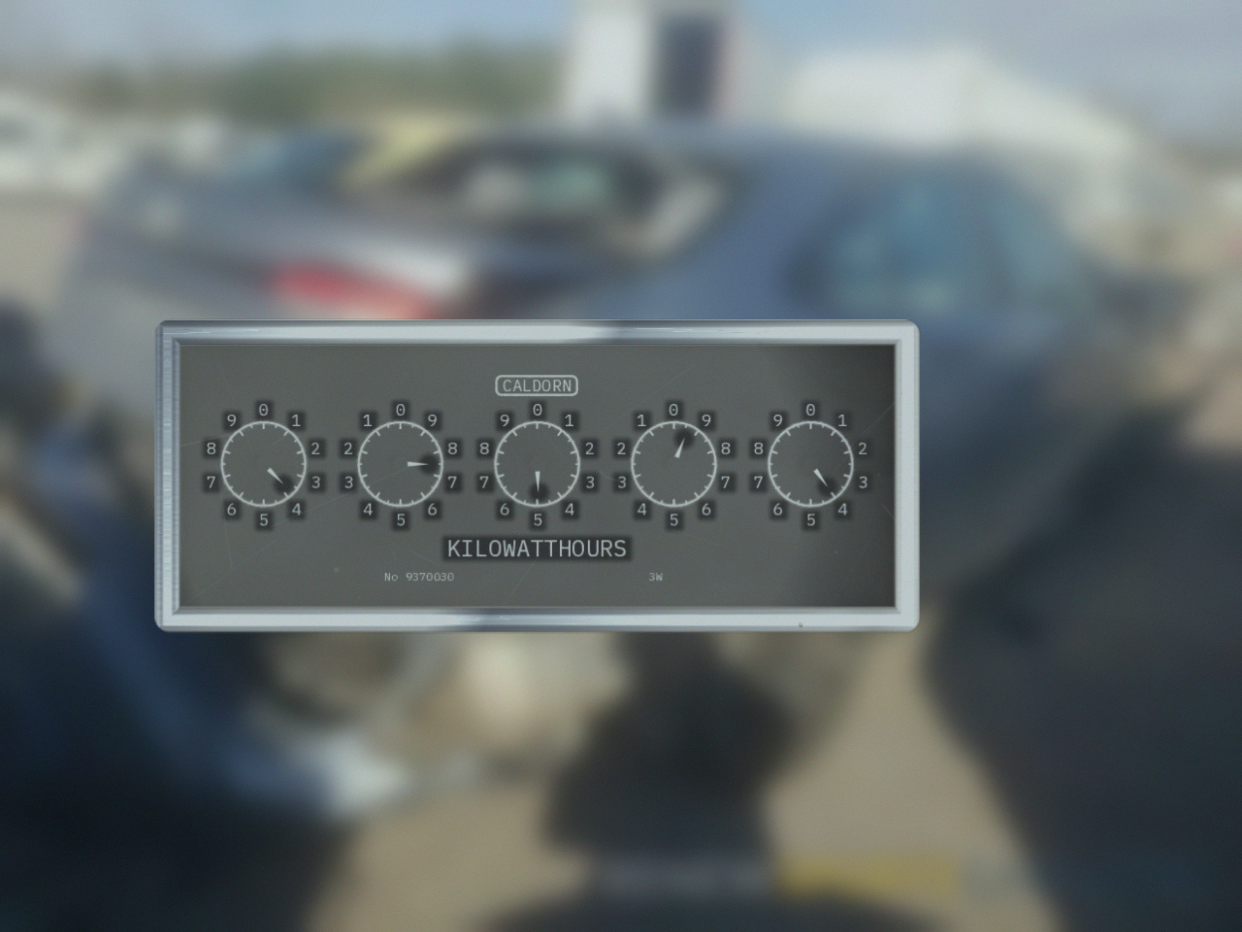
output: 37494 (kWh)
